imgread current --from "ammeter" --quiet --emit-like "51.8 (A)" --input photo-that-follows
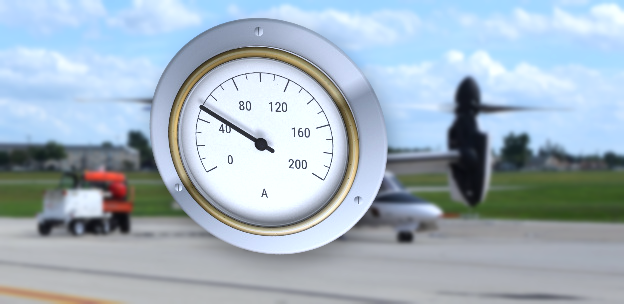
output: 50 (A)
